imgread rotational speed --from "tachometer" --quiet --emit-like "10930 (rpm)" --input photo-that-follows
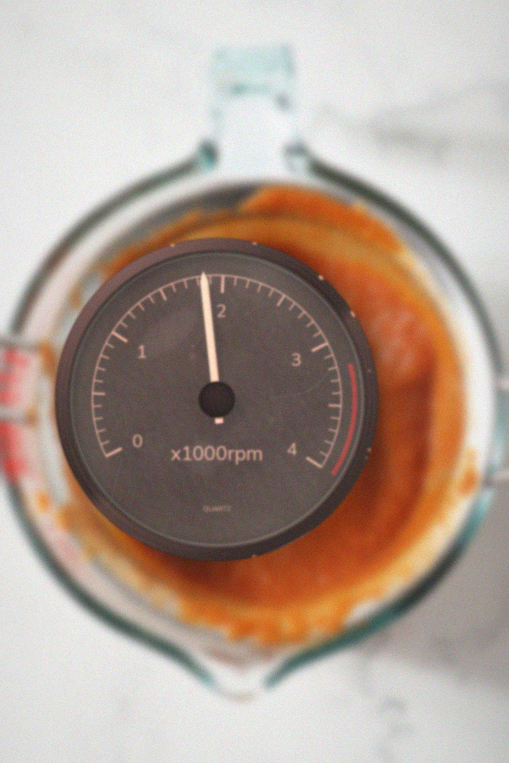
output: 1850 (rpm)
